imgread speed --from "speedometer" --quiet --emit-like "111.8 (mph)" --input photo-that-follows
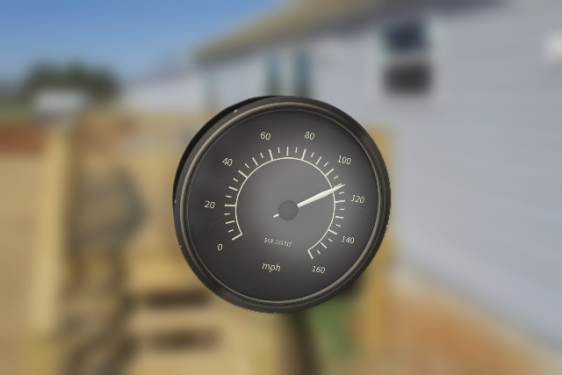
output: 110 (mph)
